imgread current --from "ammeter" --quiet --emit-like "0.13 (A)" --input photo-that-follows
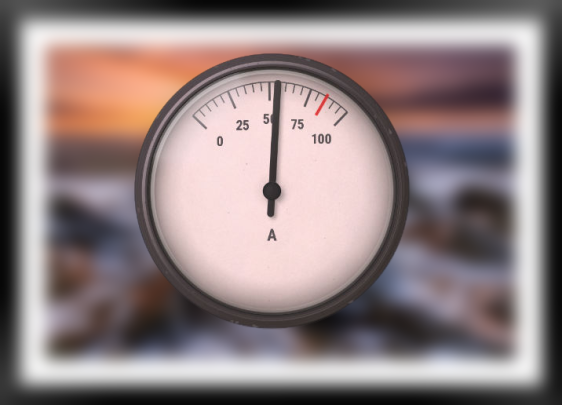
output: 55 (A)
